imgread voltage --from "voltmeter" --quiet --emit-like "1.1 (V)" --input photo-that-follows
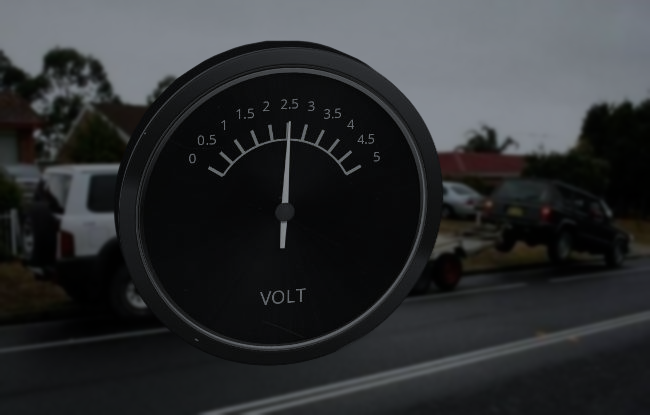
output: 2.5 (V)
